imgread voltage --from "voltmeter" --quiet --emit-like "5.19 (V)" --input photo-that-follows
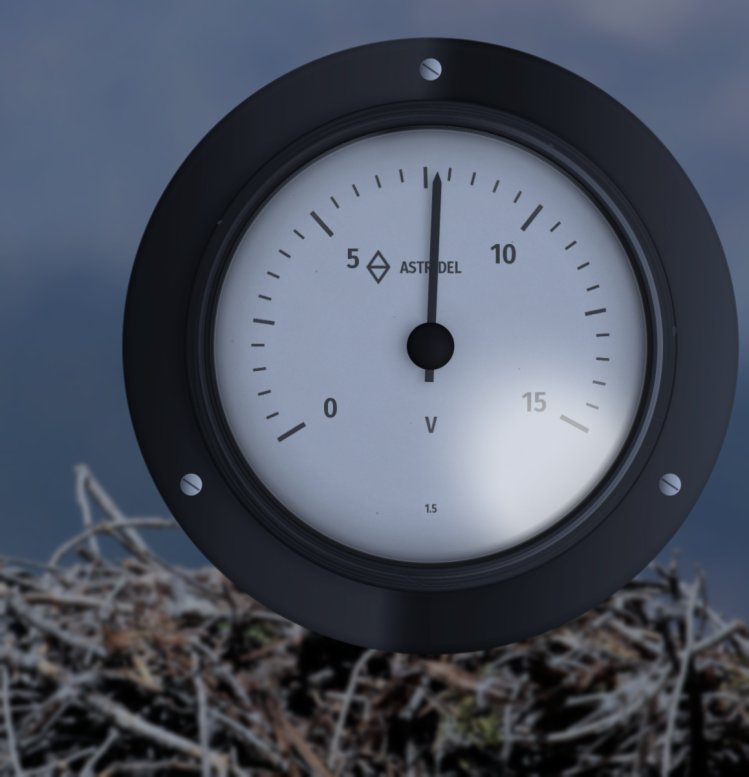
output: 7.75 (V)
